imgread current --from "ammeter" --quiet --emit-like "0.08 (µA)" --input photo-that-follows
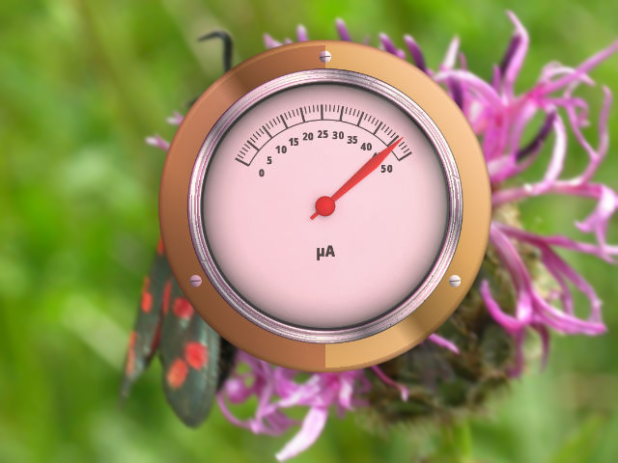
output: 46 (µA)
